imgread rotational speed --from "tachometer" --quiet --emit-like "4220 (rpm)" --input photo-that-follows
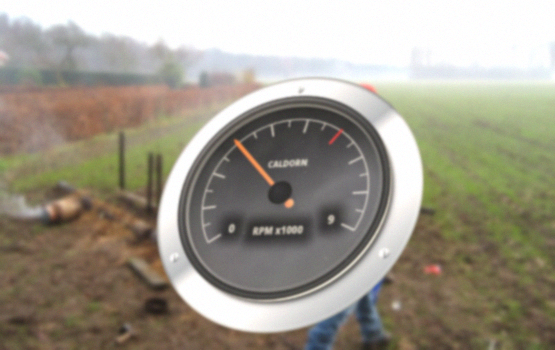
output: 3000 (rpm)
